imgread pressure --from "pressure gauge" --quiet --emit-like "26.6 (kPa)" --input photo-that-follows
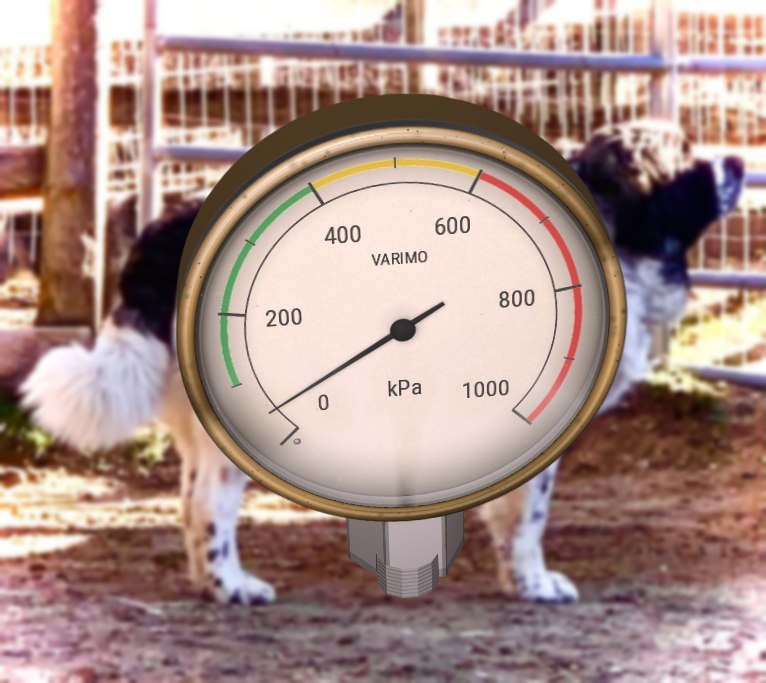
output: 50 (kPa)
